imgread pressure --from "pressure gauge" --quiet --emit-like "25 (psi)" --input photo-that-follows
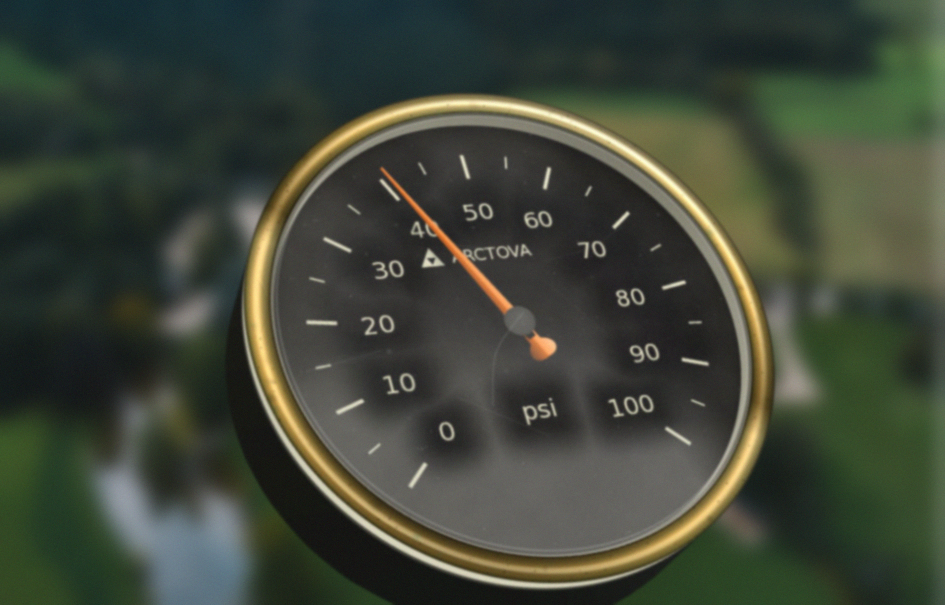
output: 40 (psi)
